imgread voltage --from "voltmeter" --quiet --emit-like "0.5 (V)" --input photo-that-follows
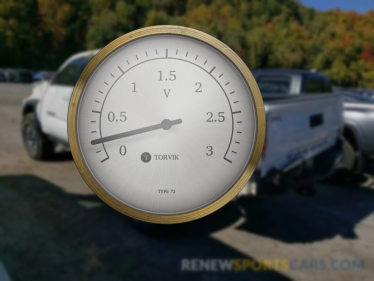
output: 0.2 (V)
